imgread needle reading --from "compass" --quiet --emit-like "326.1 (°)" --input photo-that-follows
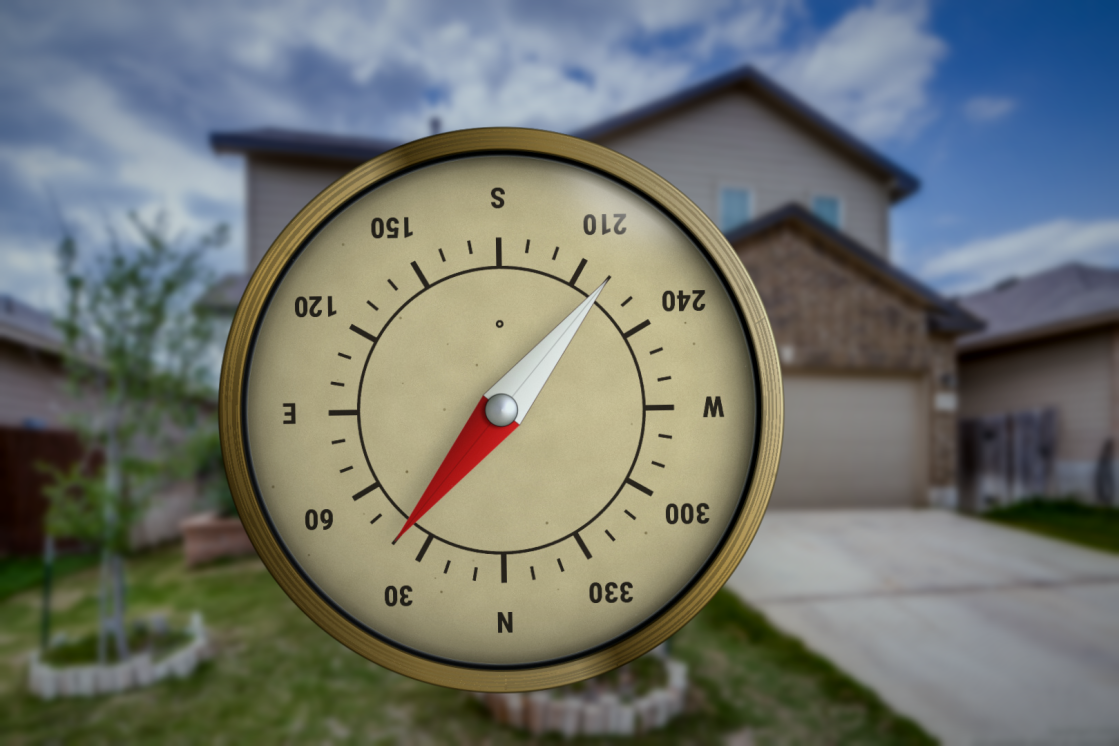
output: 40 (°)
